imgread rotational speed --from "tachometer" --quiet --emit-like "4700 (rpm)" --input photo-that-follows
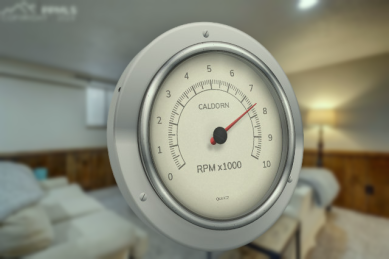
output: 7500 (rpm)
